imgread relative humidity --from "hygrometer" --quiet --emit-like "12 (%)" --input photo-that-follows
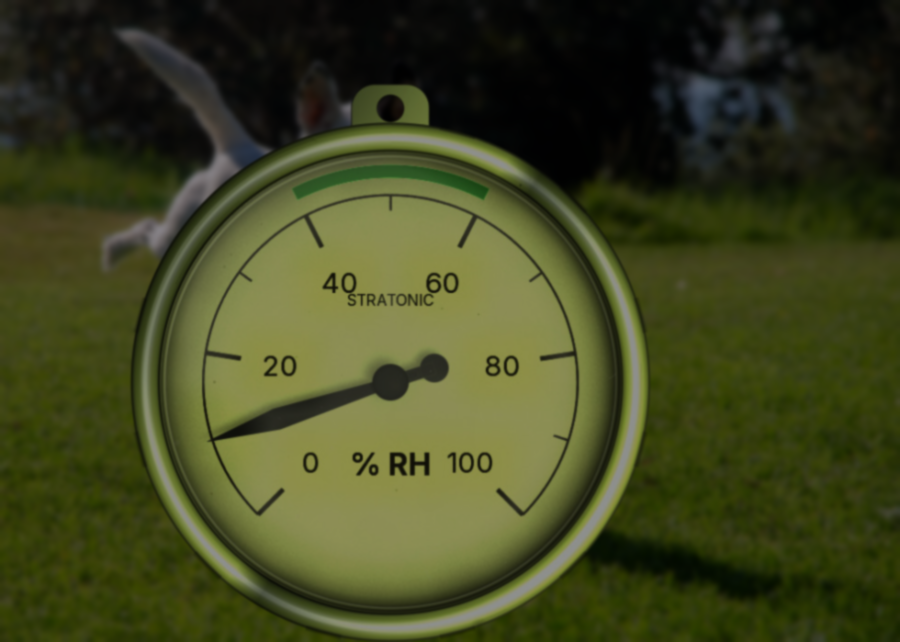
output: 10 (%)
